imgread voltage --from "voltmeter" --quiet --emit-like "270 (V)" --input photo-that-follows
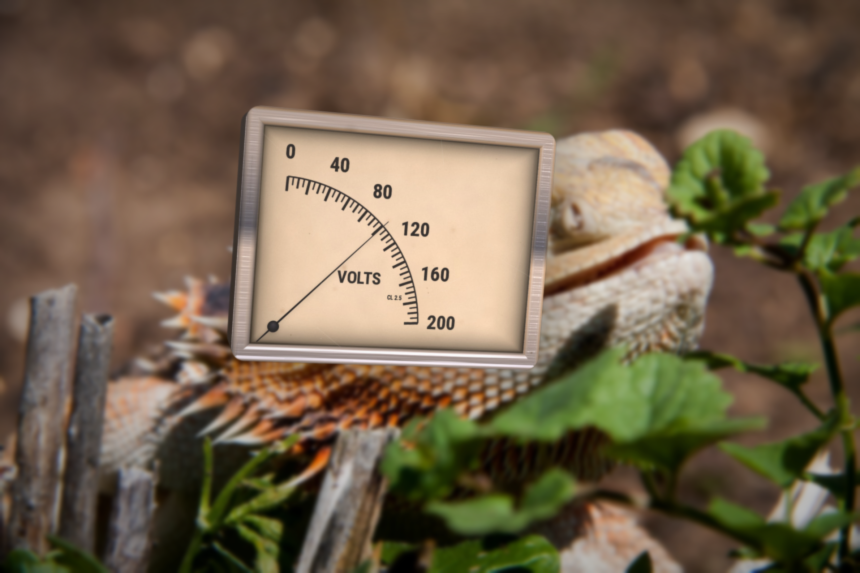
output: 100 (V)
